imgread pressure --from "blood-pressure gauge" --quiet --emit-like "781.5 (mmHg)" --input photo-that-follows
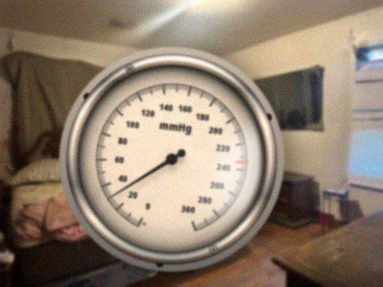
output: 30 (mmHg)
